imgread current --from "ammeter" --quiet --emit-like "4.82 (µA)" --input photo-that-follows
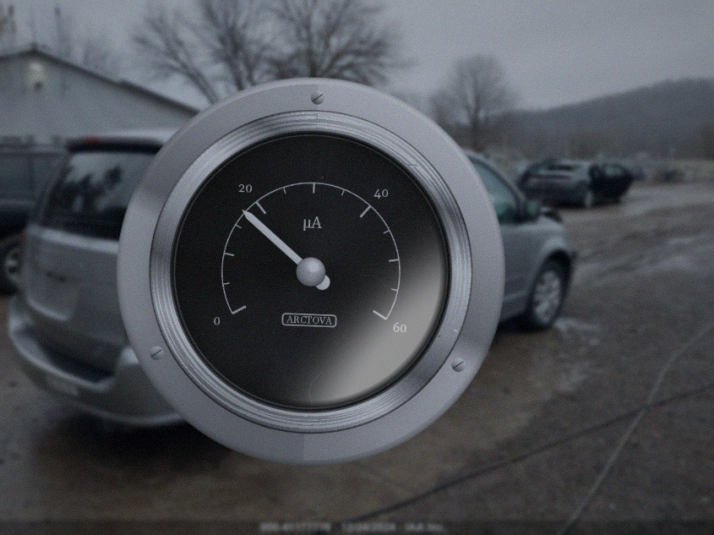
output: 17.5 (µA)
